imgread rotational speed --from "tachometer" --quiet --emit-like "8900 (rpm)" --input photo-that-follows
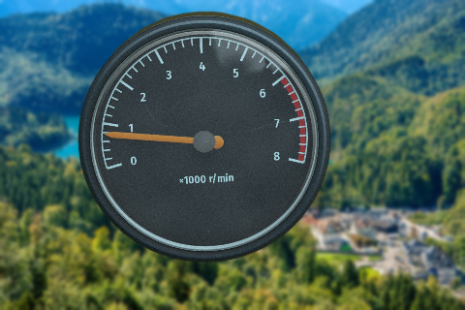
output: 800 (rpm)
